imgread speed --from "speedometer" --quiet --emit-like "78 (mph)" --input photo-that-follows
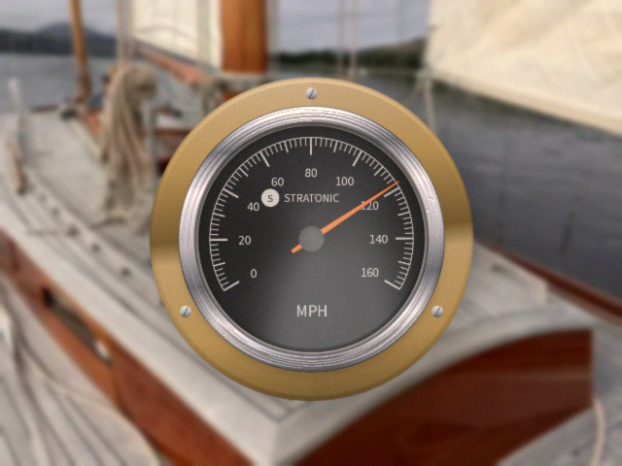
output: 118 (mph)
